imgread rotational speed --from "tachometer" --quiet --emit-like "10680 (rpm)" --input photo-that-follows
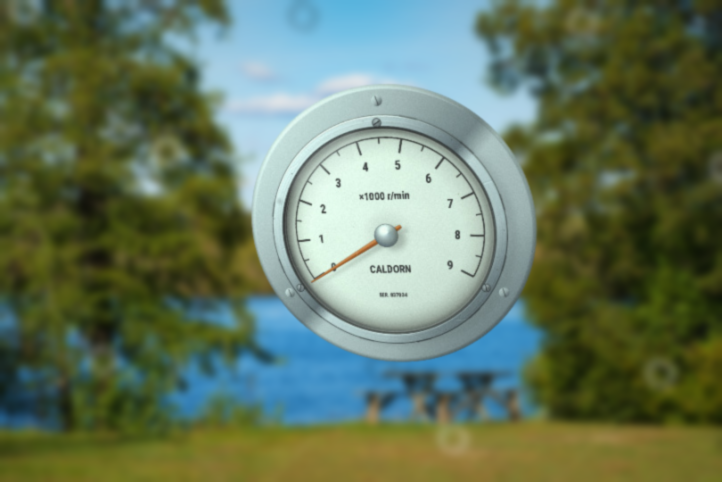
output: 0 (rpm)
